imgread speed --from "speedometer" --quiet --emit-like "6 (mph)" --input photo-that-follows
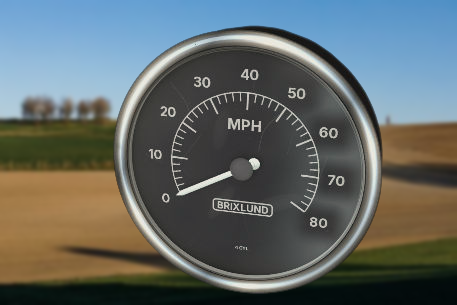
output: 0 (mph)
